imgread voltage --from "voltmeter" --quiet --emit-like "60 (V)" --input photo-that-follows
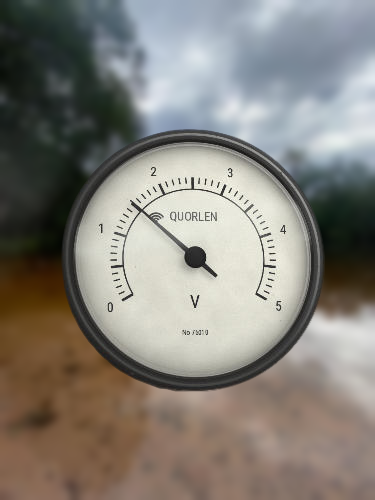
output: 1.5 (V)
